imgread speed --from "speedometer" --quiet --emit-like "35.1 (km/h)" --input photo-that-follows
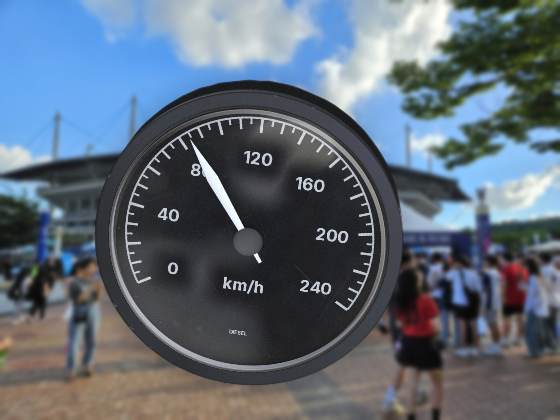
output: 85 (km/h)
